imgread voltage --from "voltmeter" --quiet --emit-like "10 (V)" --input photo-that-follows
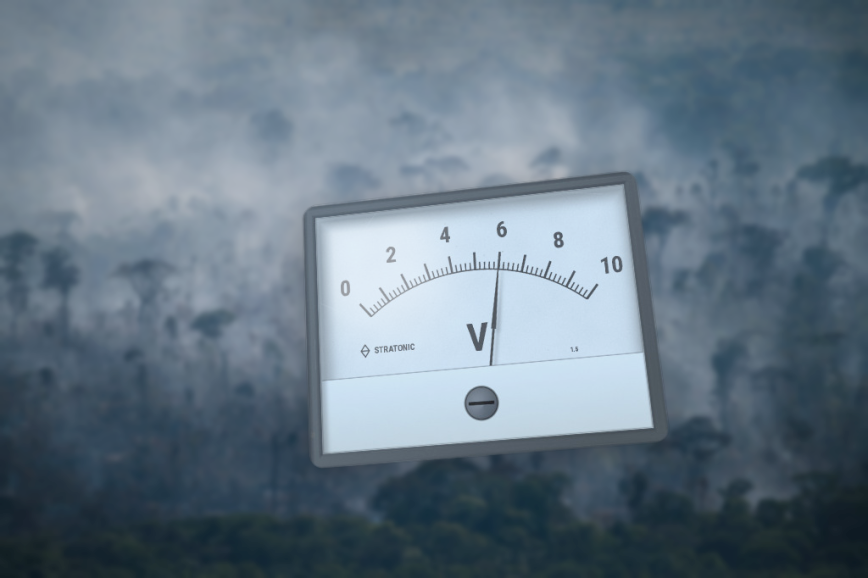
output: 6 (V)
